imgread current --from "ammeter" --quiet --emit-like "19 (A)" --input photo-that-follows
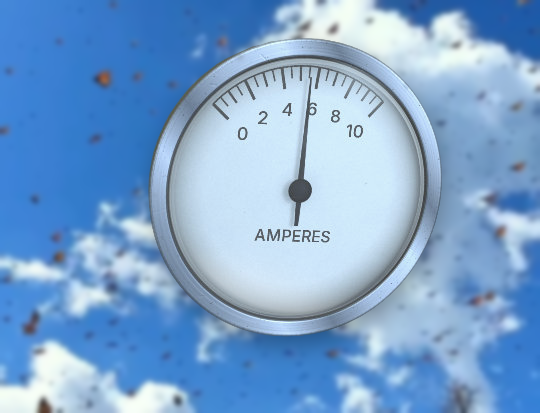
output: 5.5 (A)
